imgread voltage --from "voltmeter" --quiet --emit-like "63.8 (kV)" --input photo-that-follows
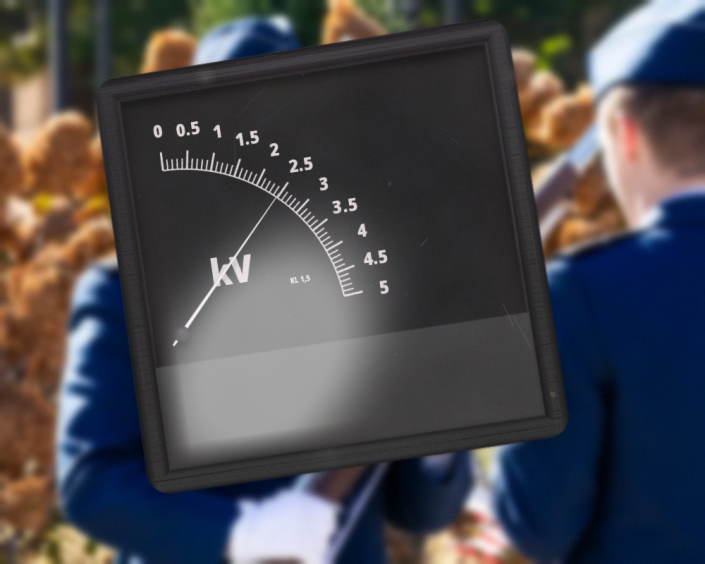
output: 2.5 (kV)
